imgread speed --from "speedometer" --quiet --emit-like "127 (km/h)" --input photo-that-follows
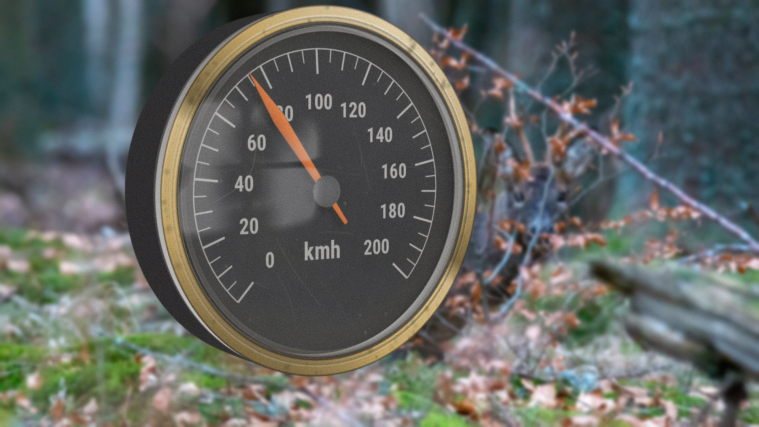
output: 75 (km/h)
